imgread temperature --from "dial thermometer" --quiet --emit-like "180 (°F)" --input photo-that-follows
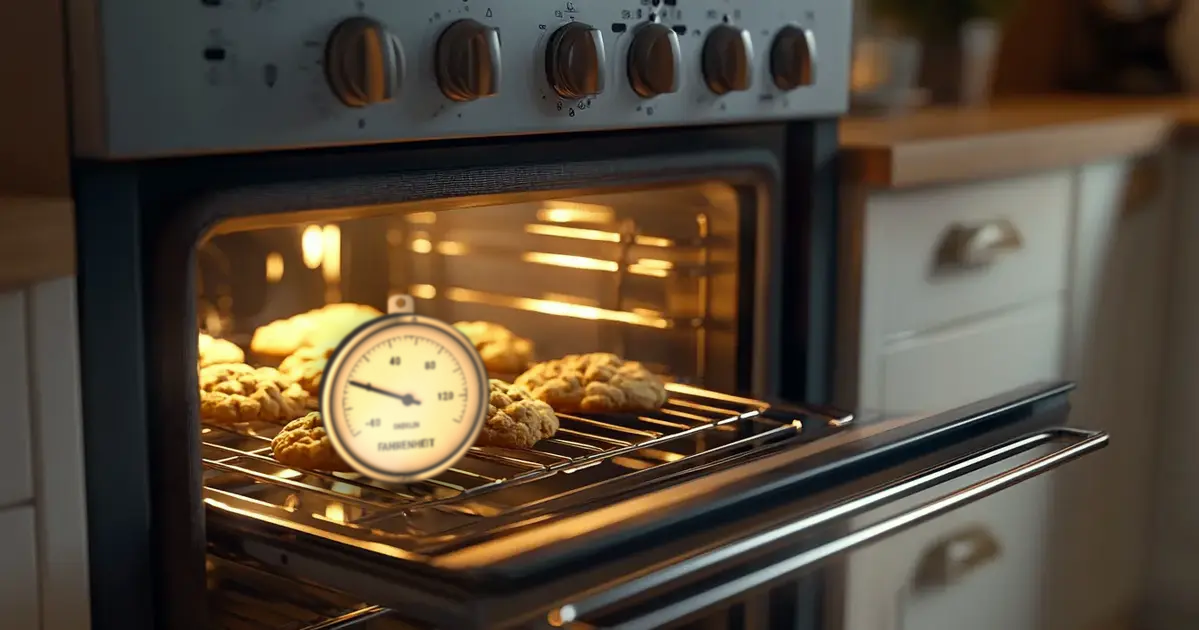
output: 0 (°F)
